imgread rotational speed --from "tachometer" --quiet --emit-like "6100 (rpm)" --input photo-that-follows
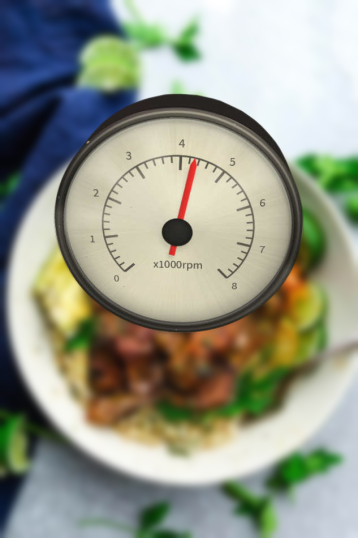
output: 4300 (rpm)
